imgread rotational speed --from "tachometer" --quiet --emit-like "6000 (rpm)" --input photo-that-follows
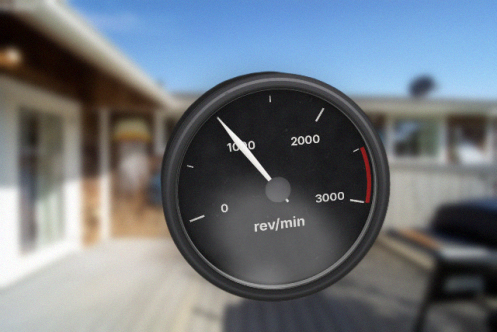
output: 1000 (rpm)
